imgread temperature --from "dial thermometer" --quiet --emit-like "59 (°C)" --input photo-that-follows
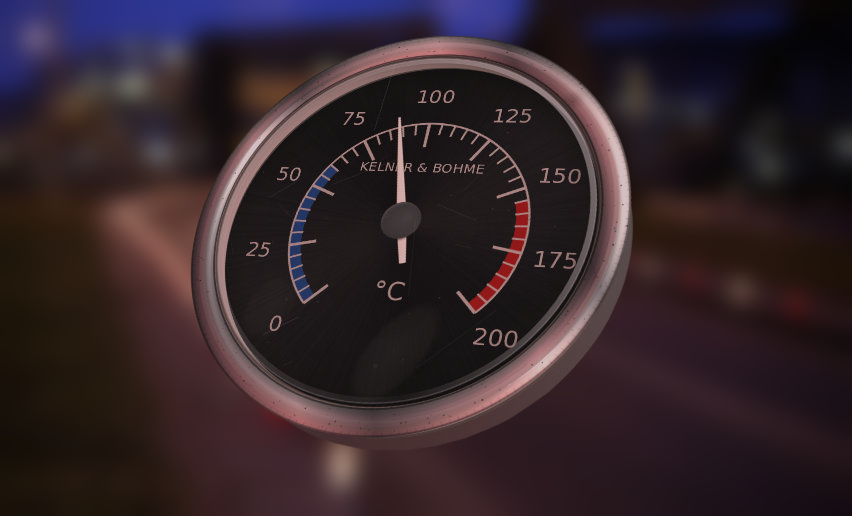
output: 90 (°C)
